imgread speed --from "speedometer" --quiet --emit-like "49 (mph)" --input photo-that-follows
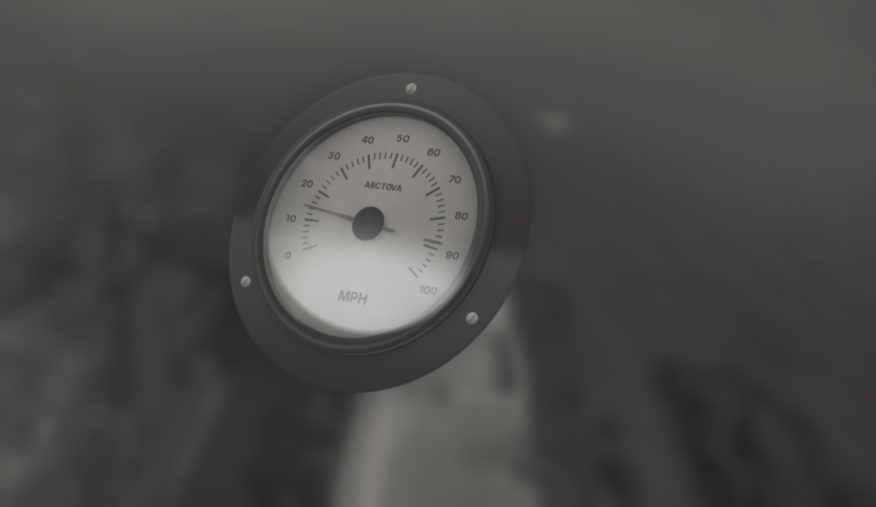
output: 14 (mph)
